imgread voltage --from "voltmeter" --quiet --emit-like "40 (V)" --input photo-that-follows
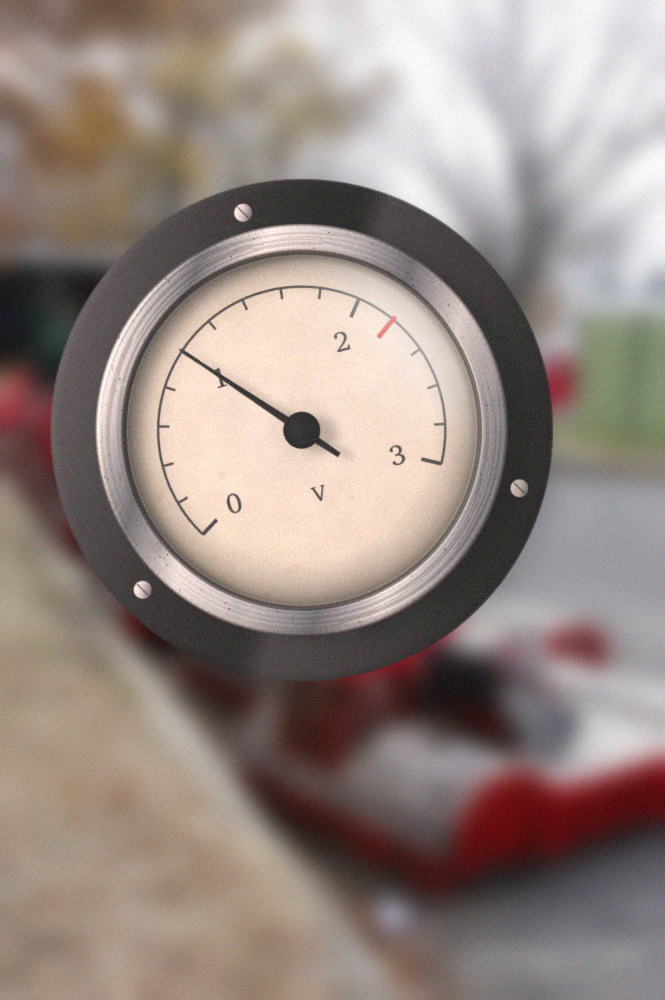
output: 1 (V)
